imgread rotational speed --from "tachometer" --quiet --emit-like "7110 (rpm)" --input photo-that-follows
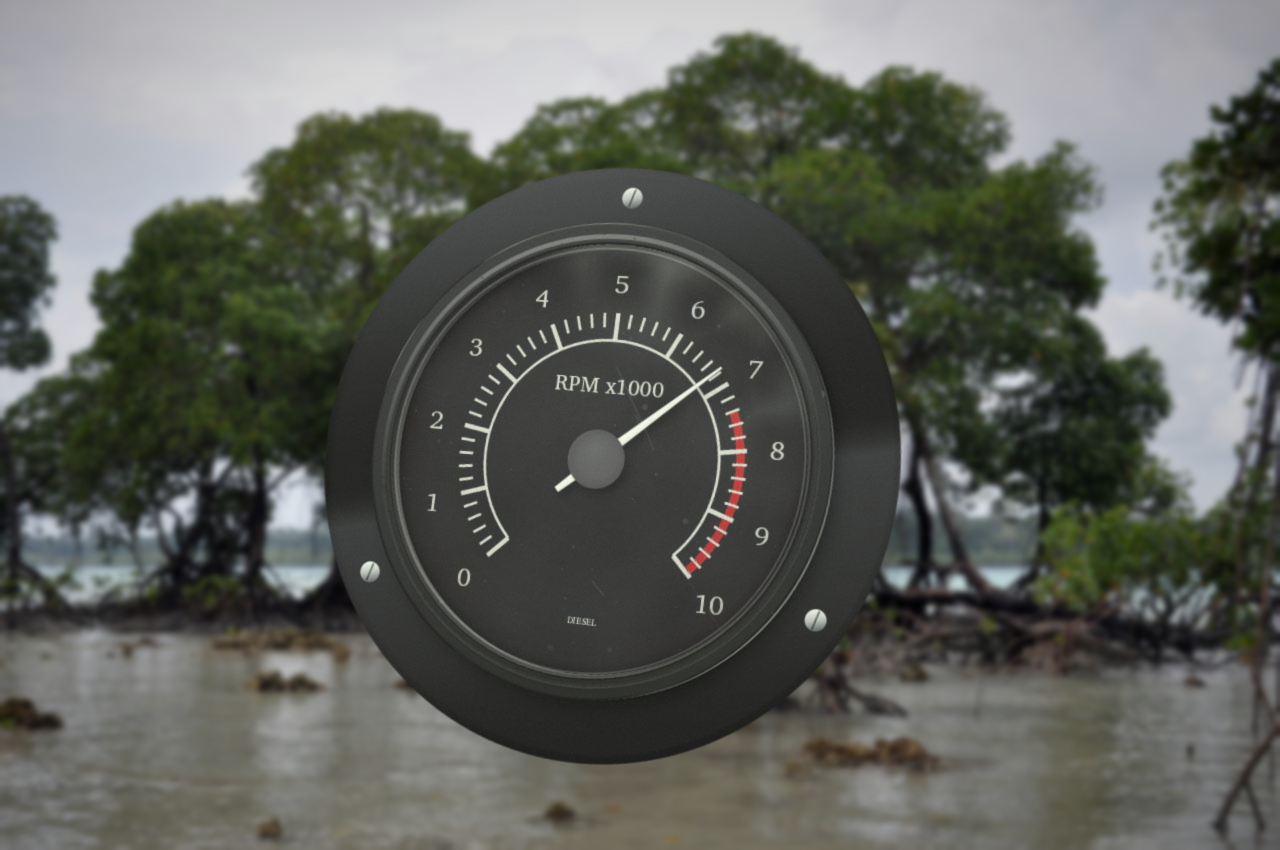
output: 6800 (rpm)
